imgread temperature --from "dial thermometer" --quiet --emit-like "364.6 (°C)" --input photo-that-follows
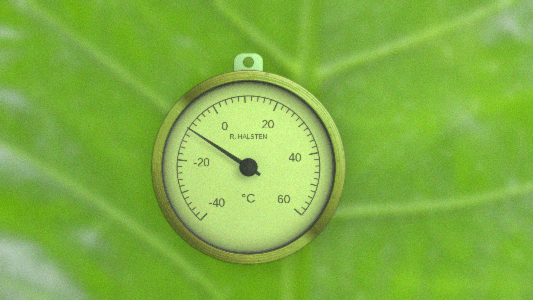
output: -10 (°C)
